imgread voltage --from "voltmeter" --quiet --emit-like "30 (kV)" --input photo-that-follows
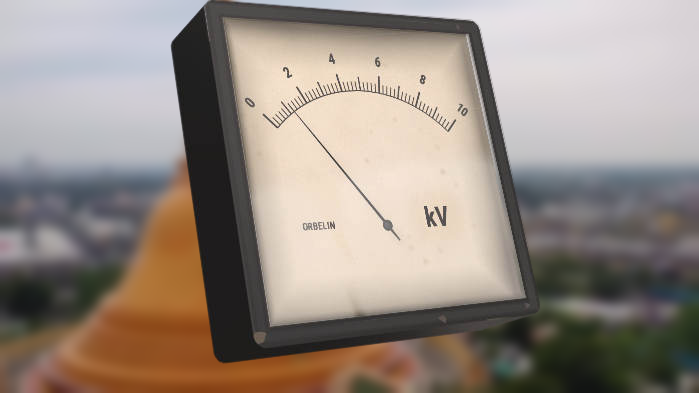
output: 1 (kV)
